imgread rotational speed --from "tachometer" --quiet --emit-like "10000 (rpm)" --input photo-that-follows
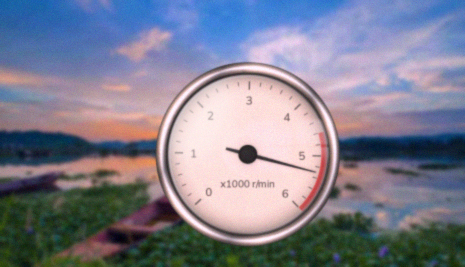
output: 5300 (rpm)
